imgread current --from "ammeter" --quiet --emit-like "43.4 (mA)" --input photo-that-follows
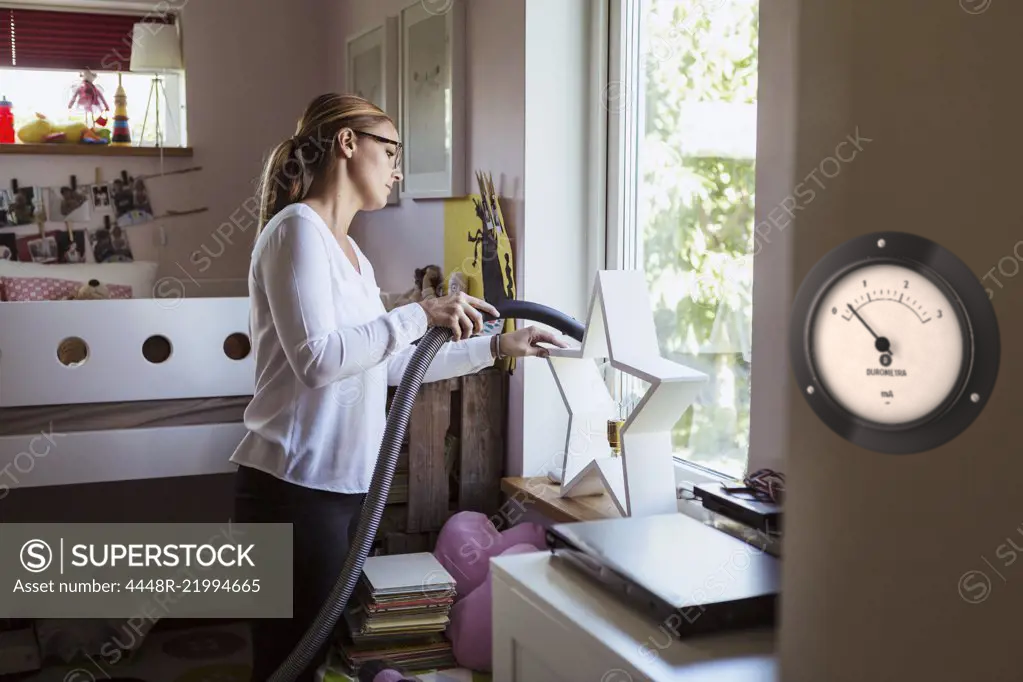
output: 0.4 (mA)
